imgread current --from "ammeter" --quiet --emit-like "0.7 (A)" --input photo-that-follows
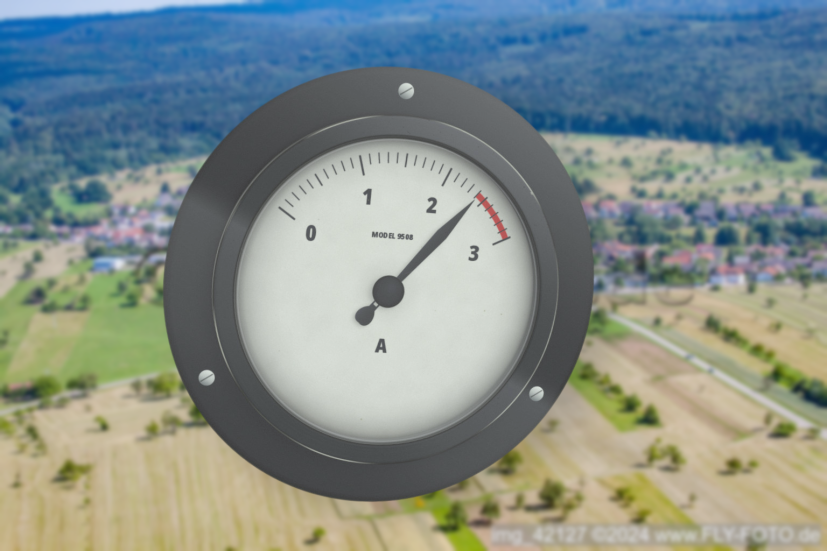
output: 2.4 (A)
